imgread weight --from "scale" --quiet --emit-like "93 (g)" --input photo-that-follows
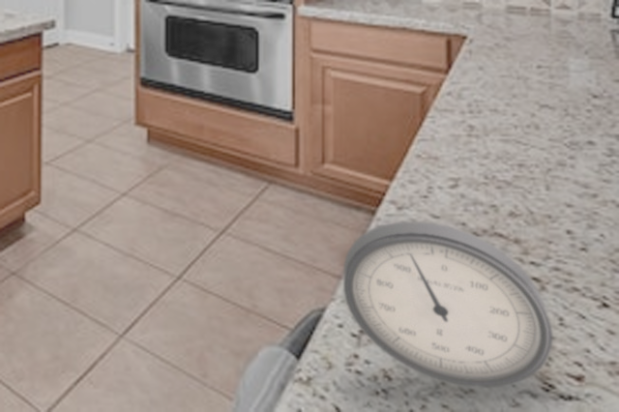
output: 950 (g)
